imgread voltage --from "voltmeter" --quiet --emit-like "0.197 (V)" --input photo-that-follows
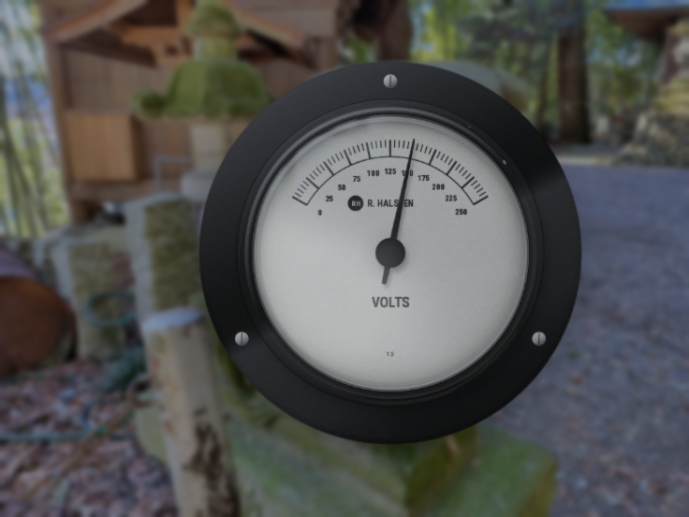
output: 150 (V)
